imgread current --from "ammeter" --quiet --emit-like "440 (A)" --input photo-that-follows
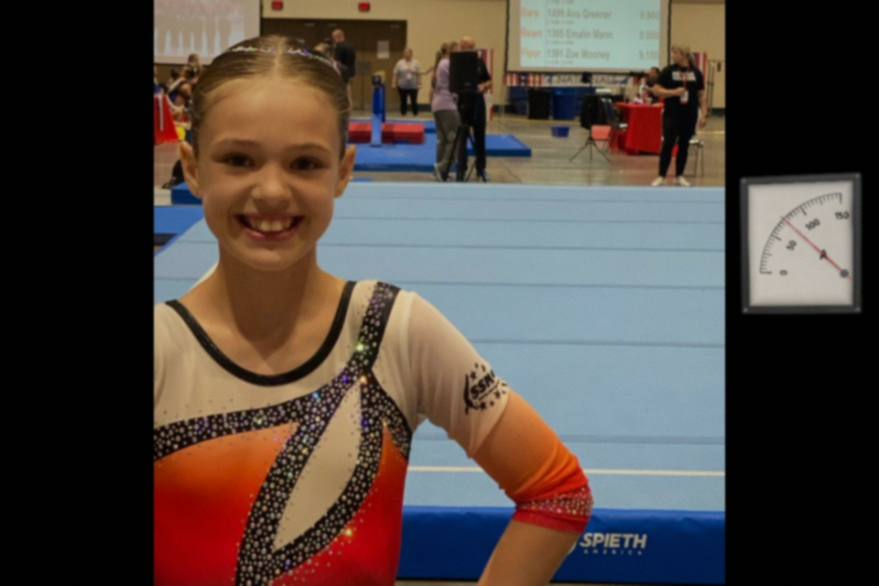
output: 75 (A)
